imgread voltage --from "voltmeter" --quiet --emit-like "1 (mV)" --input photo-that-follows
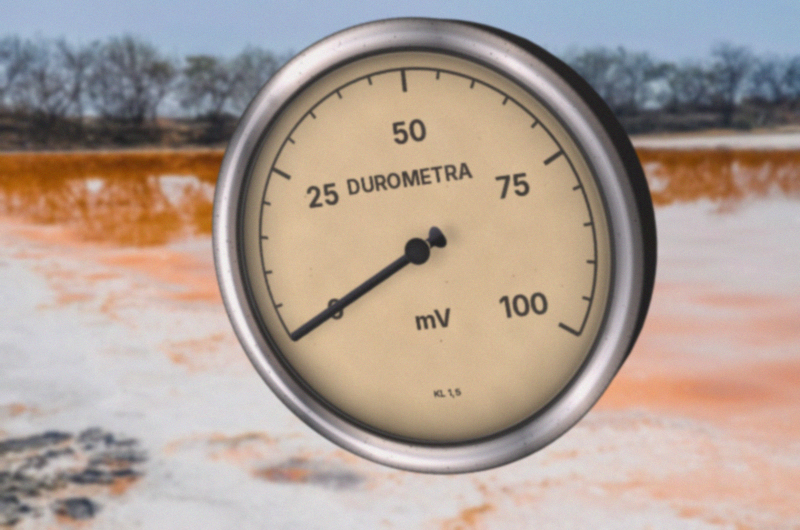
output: 0 (mV)
